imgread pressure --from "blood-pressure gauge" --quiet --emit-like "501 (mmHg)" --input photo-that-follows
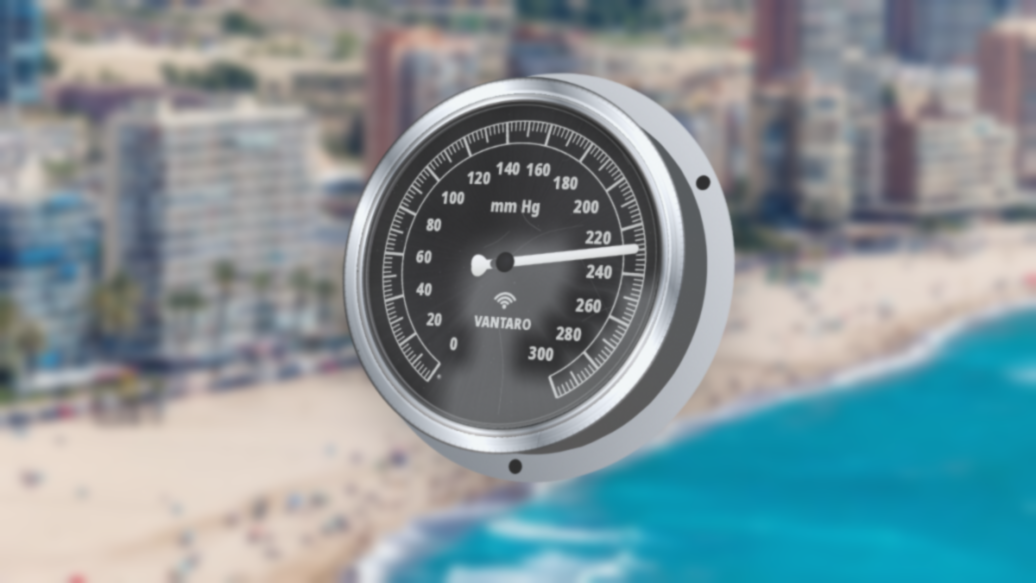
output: 230 (mmHg)
